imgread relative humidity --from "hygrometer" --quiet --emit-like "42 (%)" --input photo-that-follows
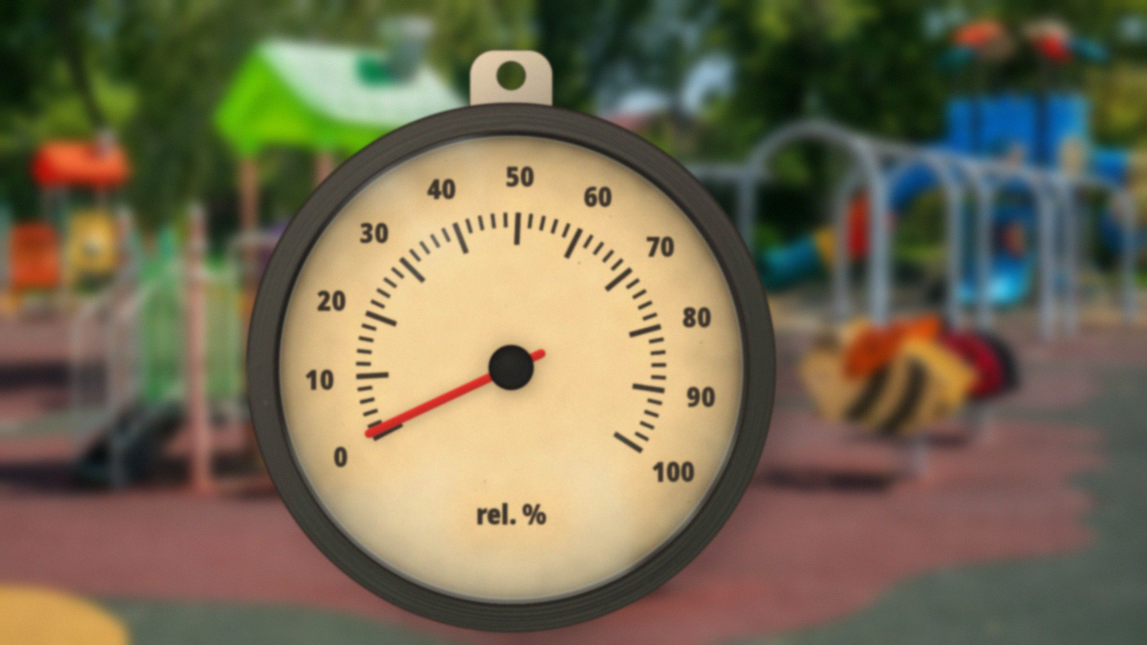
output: 1 (%)
